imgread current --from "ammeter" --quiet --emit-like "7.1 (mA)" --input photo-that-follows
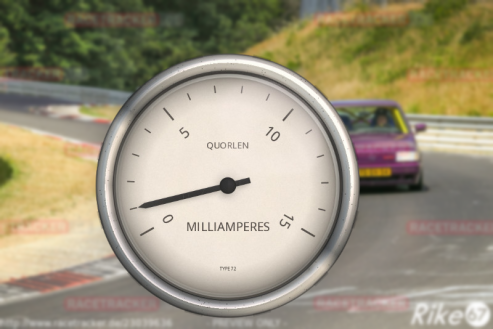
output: 1 (mA)
